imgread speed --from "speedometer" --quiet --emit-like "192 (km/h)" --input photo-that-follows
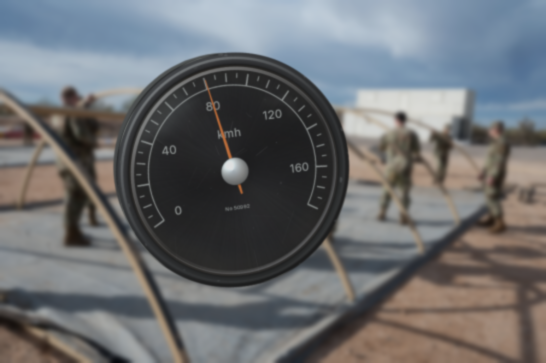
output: 80 (km/h)
